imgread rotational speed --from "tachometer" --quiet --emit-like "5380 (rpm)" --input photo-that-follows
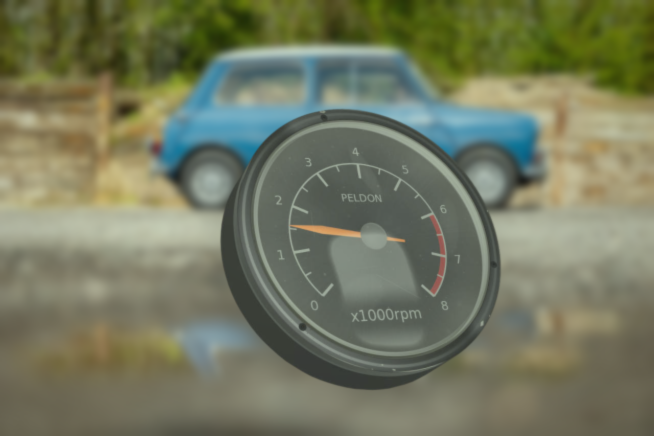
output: 1500 (rpm)
